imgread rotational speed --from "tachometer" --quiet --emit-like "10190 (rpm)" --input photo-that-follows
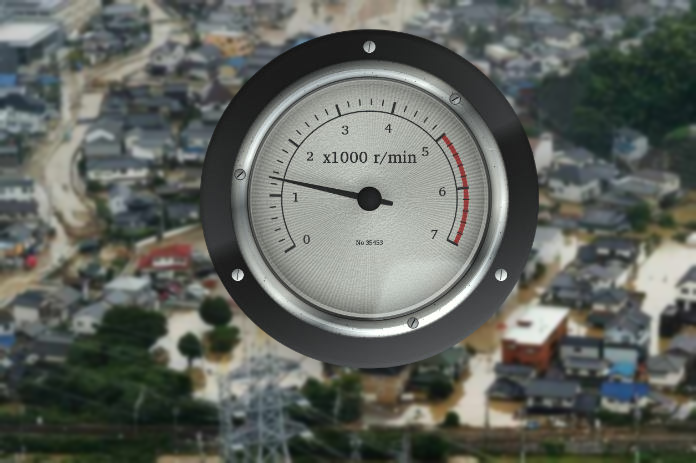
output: 1300 (rpm)
